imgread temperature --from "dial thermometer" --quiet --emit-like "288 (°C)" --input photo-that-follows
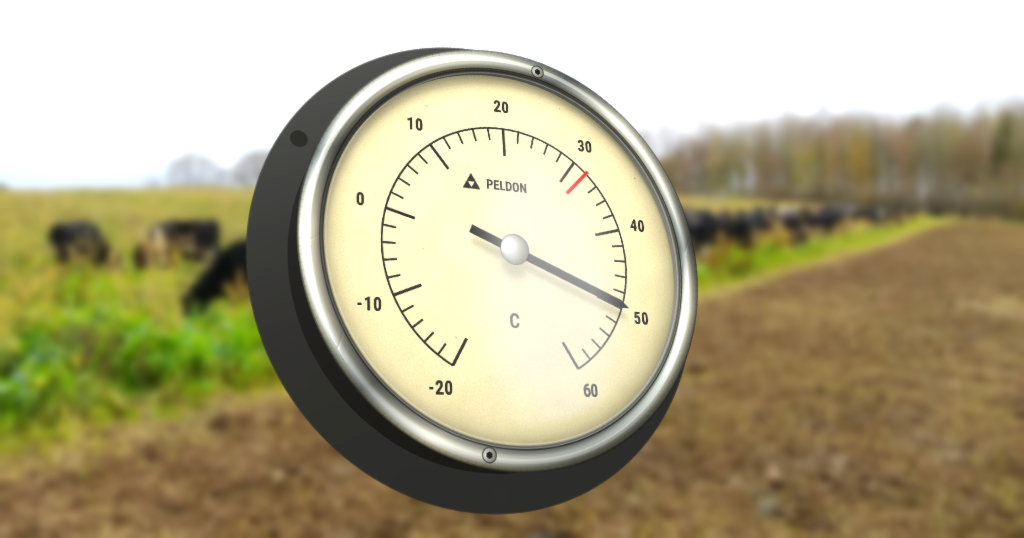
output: 50 (°C)
